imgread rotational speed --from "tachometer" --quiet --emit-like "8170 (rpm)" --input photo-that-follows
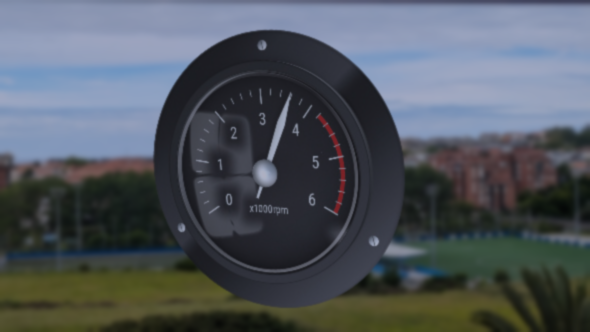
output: 3600 (rpm)
